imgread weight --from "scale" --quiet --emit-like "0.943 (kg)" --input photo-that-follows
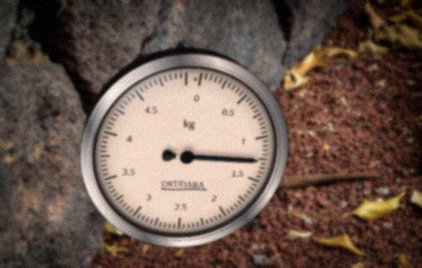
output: 1.25 (kg)
